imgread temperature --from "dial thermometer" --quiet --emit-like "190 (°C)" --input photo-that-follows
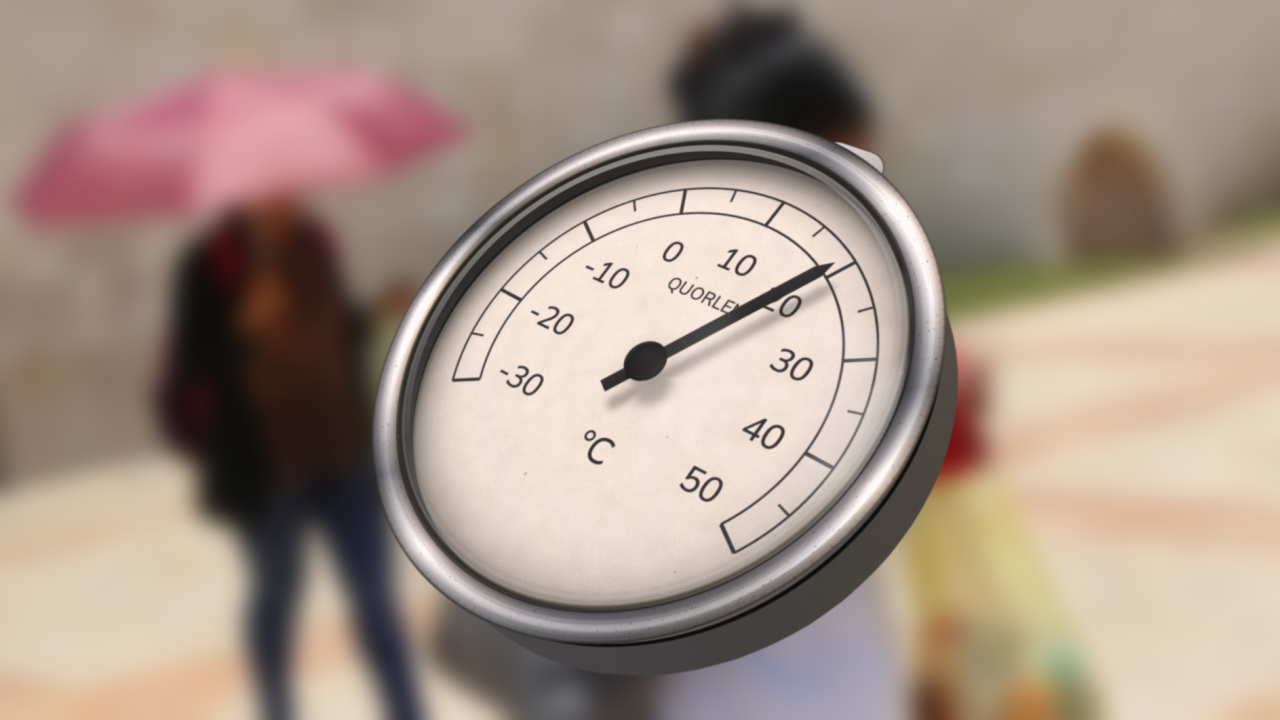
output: 20 (°C)
